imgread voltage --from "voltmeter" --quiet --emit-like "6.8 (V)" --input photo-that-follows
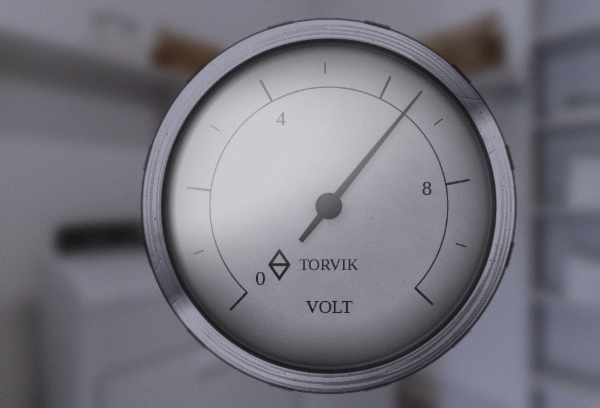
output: 6.5 (V)
